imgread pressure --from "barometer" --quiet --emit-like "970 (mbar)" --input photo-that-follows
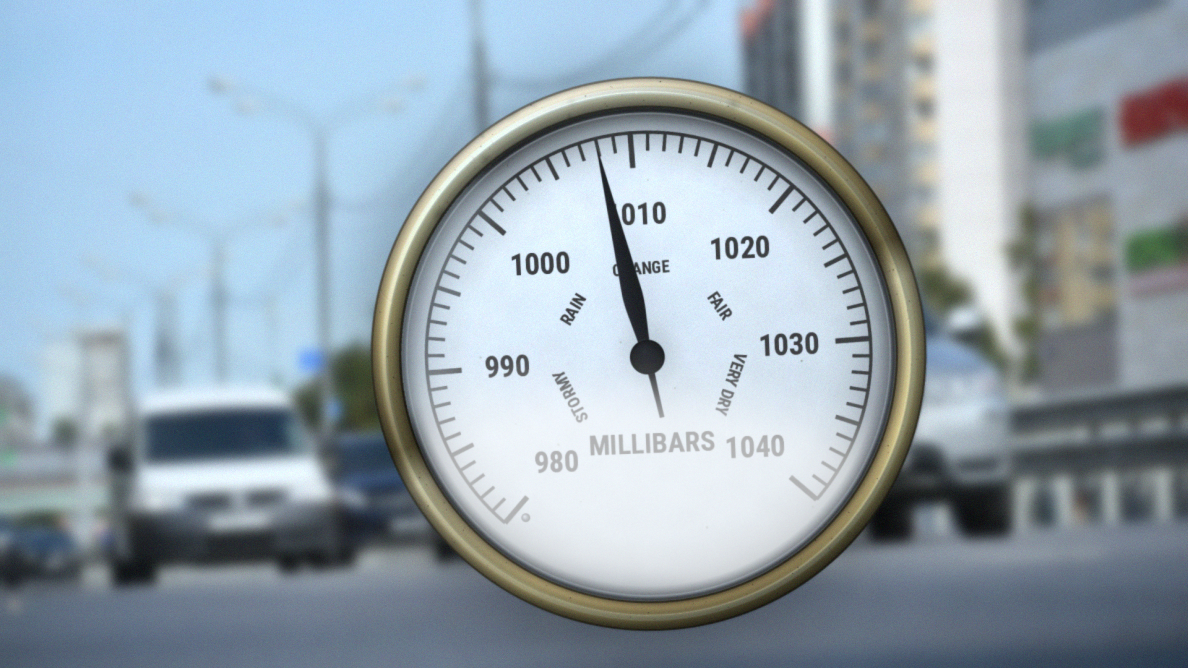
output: 1008 (mbar)
